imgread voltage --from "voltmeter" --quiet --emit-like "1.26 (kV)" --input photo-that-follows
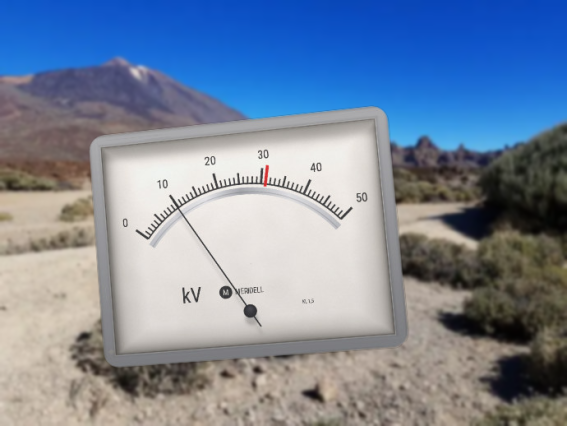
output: 10 (kV)
